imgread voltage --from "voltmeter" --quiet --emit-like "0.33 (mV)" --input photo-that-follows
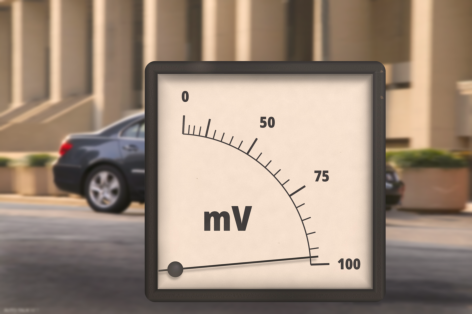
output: 97.5 (mV)
